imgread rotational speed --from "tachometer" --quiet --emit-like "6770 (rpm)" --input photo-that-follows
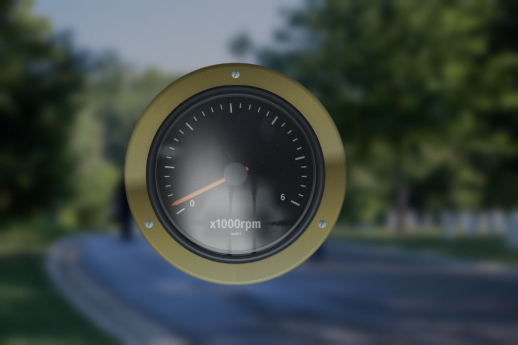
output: 200 (rpm)
